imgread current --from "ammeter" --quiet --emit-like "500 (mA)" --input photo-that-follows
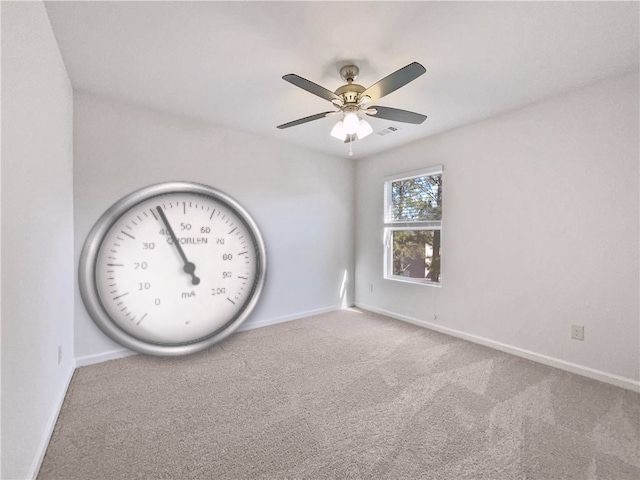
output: 42 (mA)
